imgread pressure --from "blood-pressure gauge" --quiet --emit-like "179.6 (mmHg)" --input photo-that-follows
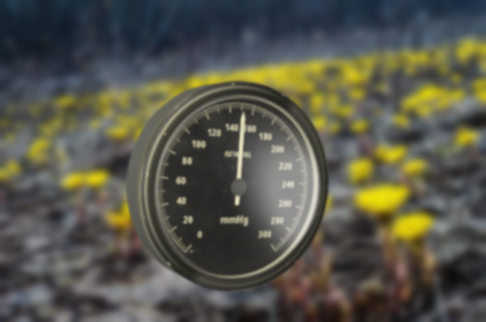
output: 150 (mmHg)
